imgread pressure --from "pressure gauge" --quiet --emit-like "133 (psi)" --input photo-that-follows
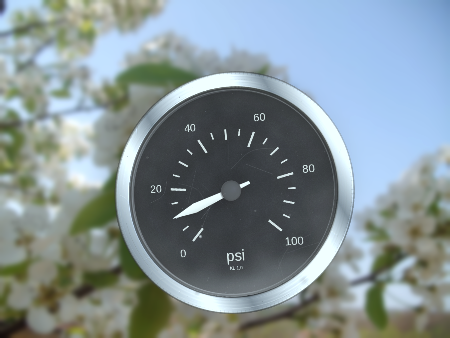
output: 10 (psi)
